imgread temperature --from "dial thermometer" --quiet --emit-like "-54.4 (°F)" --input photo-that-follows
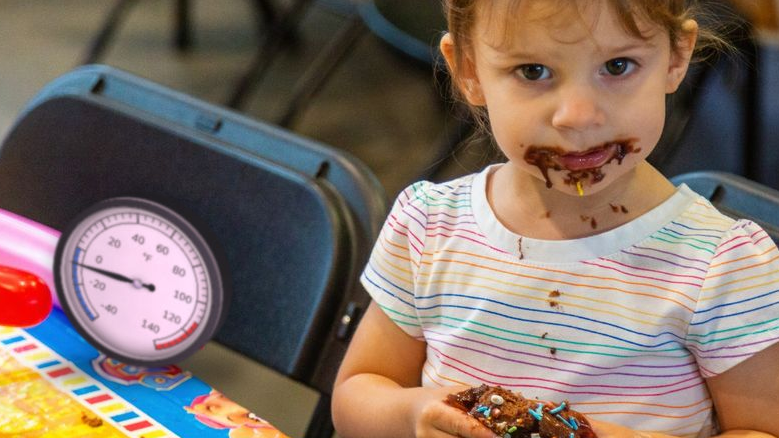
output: -8 (°F)
